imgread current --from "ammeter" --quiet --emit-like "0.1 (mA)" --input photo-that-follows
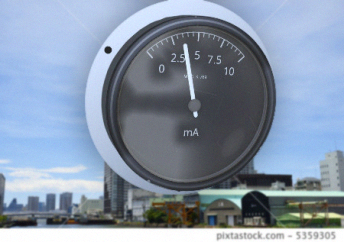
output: 3.5 (mA)
